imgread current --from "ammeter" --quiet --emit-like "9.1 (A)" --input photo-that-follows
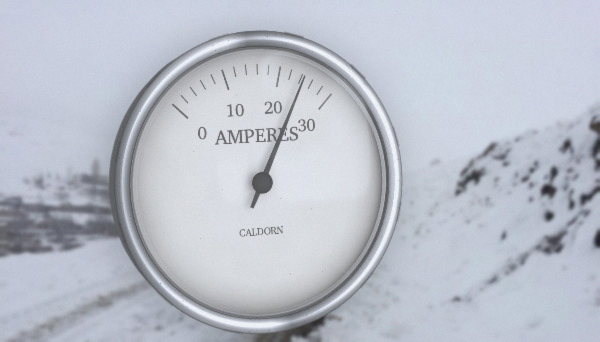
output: 24 (A)
